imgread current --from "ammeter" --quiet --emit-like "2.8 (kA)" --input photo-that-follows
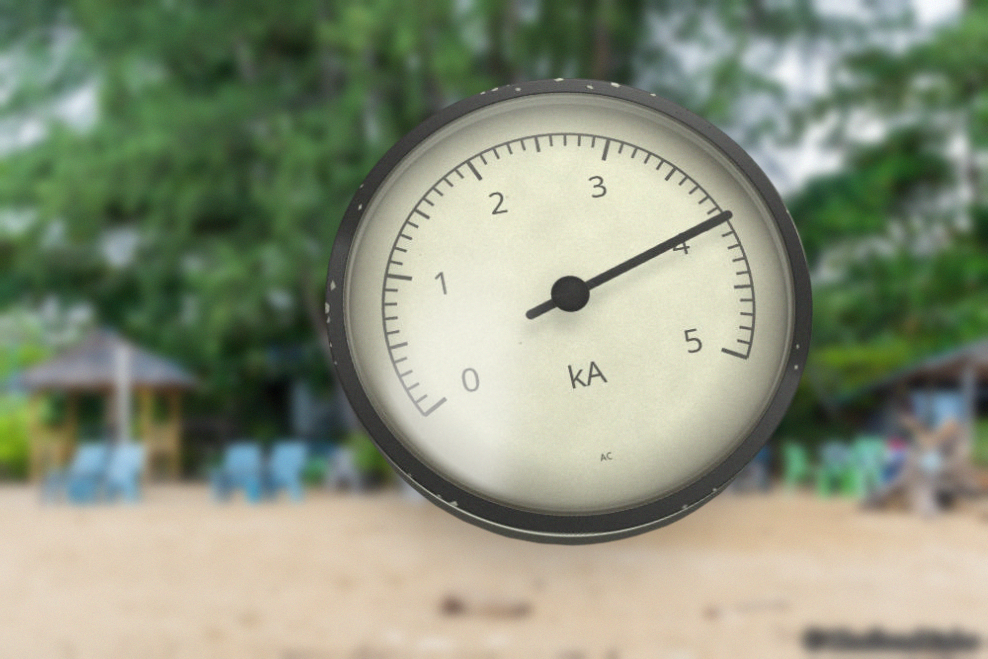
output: 4 (kA)
